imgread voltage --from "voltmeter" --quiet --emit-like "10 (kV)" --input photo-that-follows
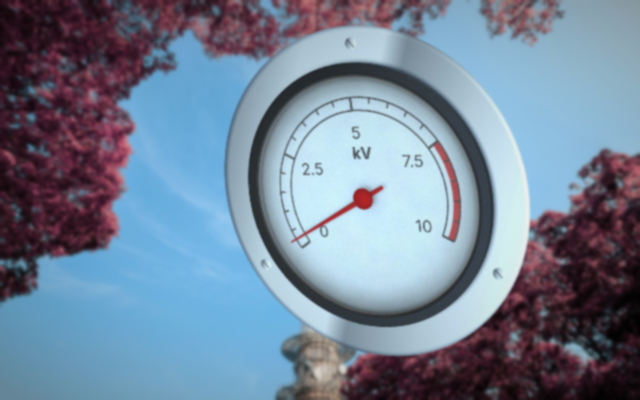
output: 0.25 (kV)
